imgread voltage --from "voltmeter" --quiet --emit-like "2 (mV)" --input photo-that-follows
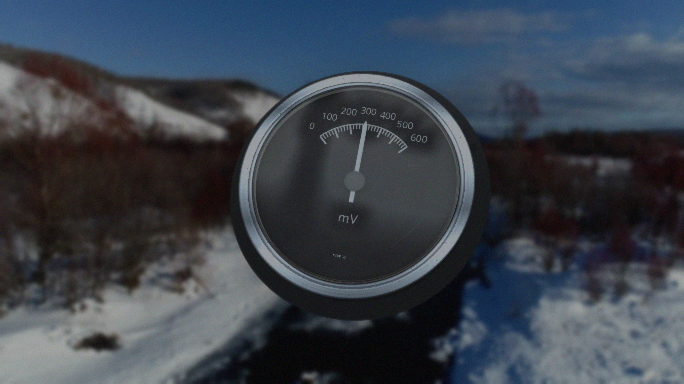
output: 300 (mV)
